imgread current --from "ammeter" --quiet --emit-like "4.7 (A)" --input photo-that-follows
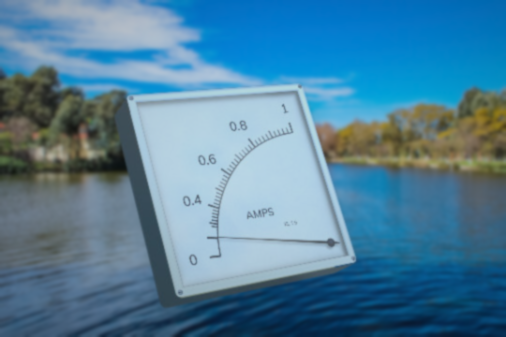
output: 0.2 (A)
